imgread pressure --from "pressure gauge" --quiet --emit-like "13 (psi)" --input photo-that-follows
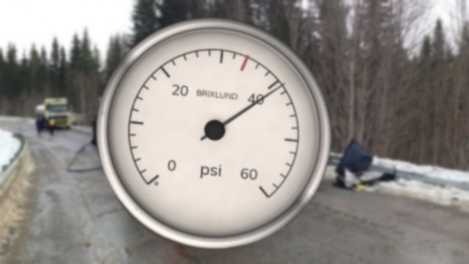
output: 41 (psi)
